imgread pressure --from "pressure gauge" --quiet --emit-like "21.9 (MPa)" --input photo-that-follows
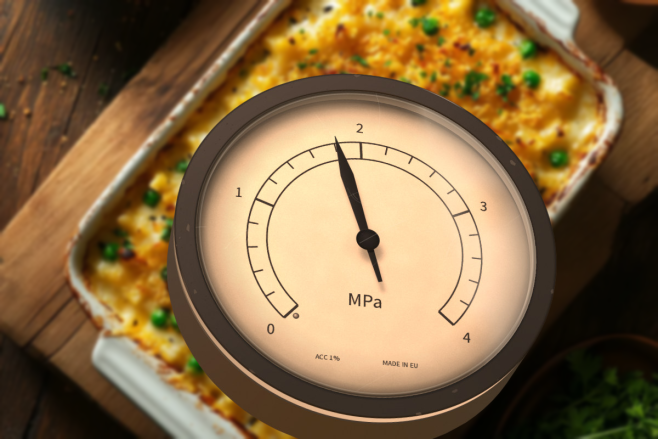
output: 1.8 (MPa)
